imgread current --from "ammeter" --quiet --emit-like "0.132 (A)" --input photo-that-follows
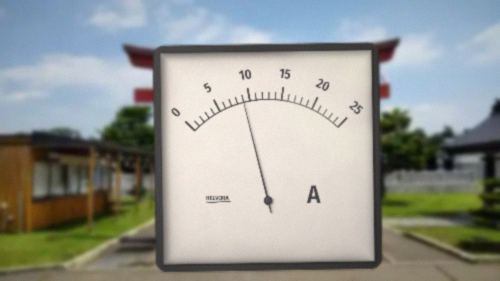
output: 9 (A)
